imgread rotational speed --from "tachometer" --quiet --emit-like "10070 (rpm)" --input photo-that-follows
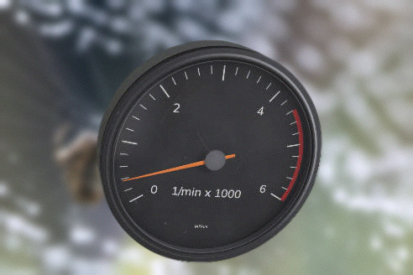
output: 400 (rpm)
